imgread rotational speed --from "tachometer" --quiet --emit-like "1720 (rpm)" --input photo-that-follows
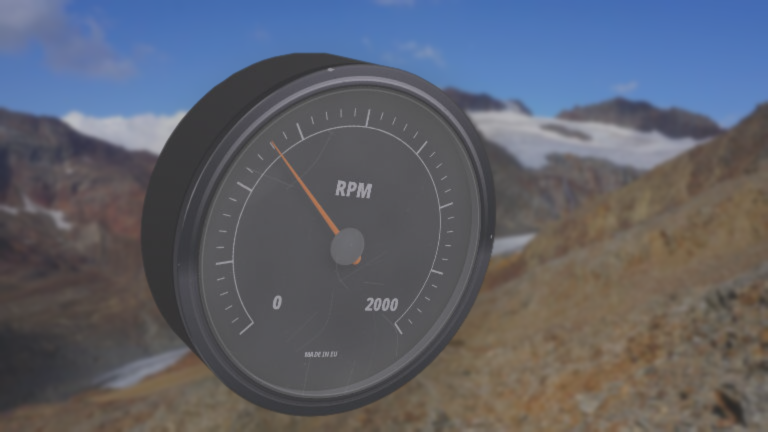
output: 650 (rpm)
